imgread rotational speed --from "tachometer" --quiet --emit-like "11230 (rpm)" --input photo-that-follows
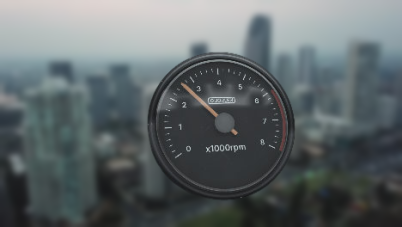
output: 2600 (rpm)
